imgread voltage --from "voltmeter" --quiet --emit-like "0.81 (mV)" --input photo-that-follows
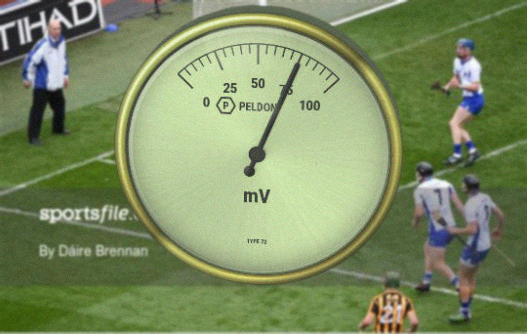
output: 75 (mV)
